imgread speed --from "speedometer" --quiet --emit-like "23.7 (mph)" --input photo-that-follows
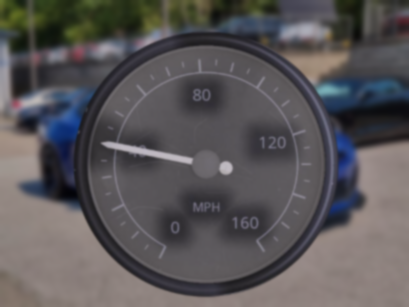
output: 40 (mph)
